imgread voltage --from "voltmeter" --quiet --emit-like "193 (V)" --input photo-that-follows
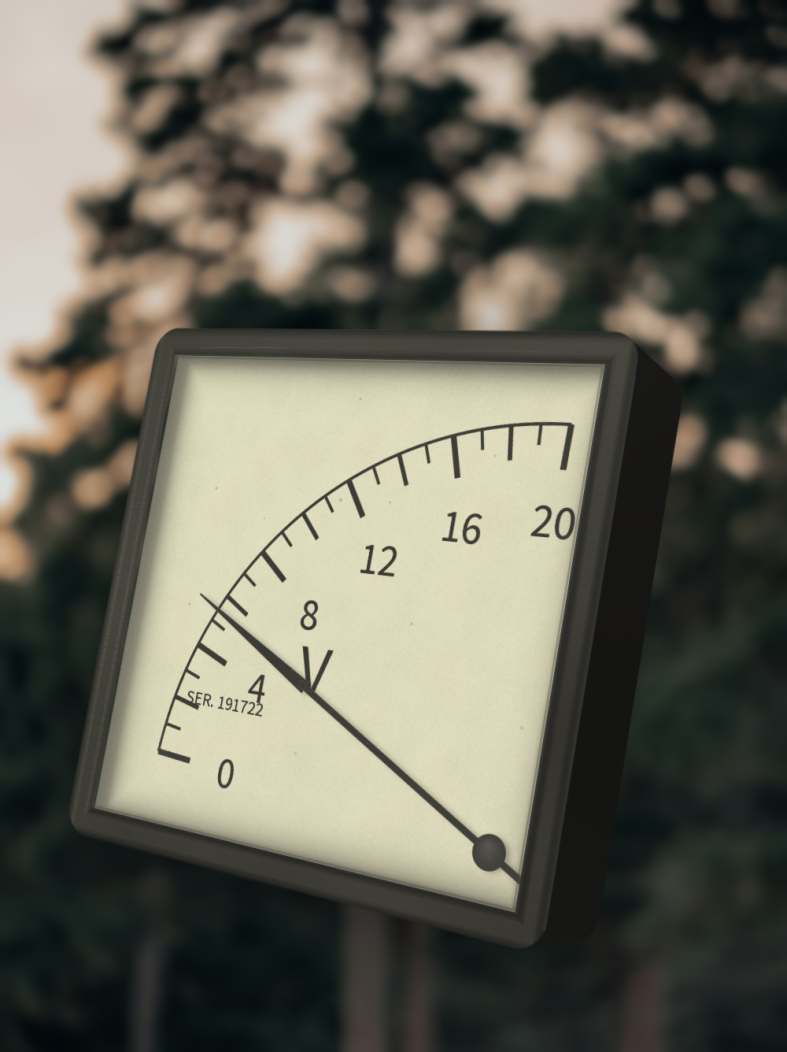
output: 5.5 (V)
